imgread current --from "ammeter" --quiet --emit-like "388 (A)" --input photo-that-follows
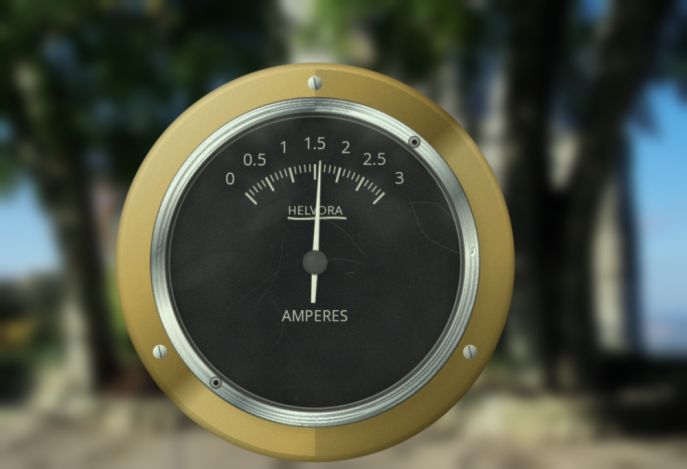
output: 1.6 (A)
